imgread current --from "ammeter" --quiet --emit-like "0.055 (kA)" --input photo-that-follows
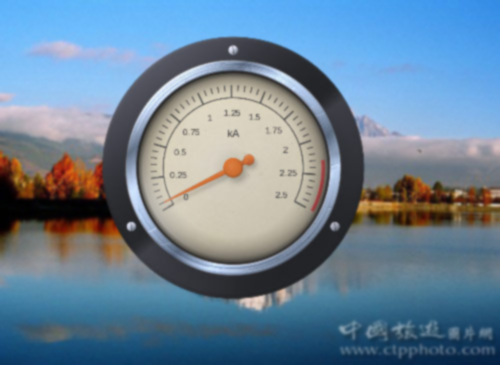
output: 0.05 (kA)
